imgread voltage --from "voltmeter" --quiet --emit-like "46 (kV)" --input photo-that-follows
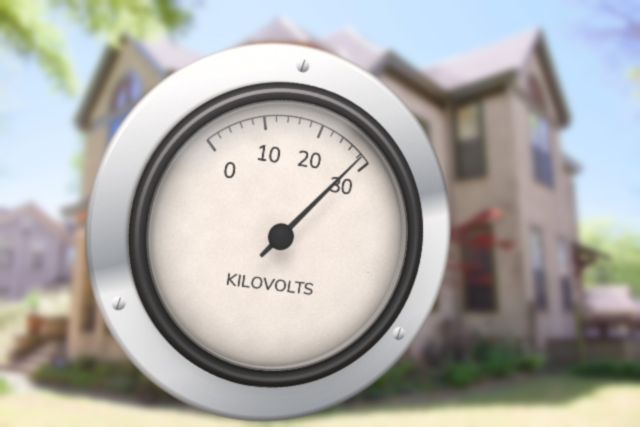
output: 28 (kV)
